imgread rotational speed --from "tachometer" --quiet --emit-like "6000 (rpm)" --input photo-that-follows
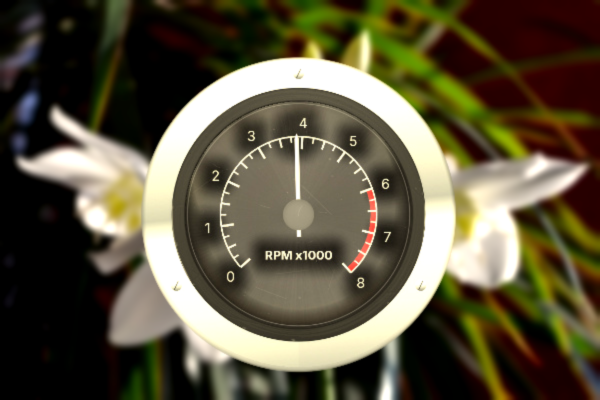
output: 3875 (rpm)
